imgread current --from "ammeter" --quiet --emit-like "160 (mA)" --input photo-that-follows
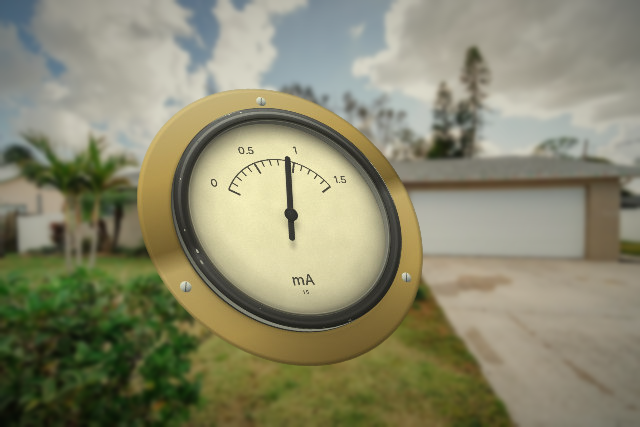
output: 0.9 (mA)
